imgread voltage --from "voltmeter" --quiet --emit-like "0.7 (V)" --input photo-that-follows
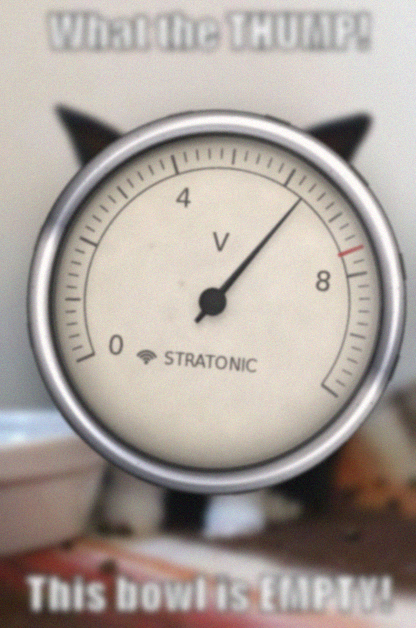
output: 6.4 (V)
